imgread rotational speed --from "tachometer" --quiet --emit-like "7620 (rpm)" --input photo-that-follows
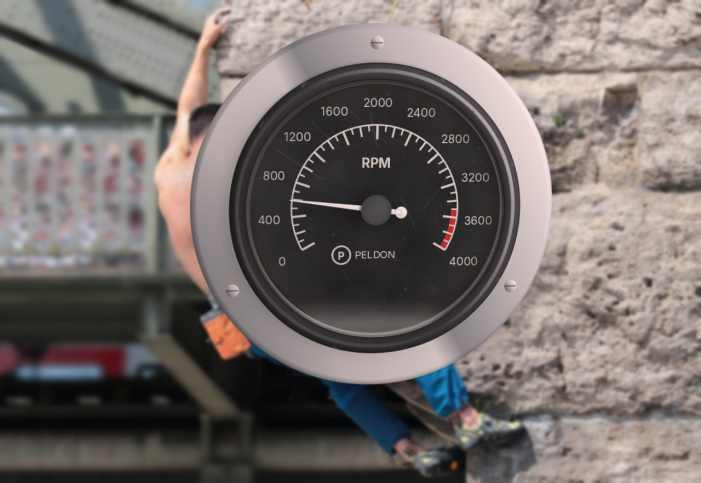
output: 600 (rpm)
